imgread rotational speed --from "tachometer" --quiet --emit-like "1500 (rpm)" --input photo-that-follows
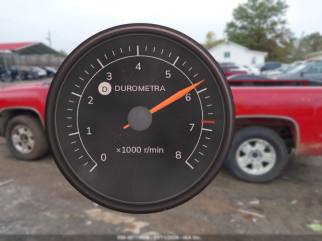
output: 5800 (rpm)
